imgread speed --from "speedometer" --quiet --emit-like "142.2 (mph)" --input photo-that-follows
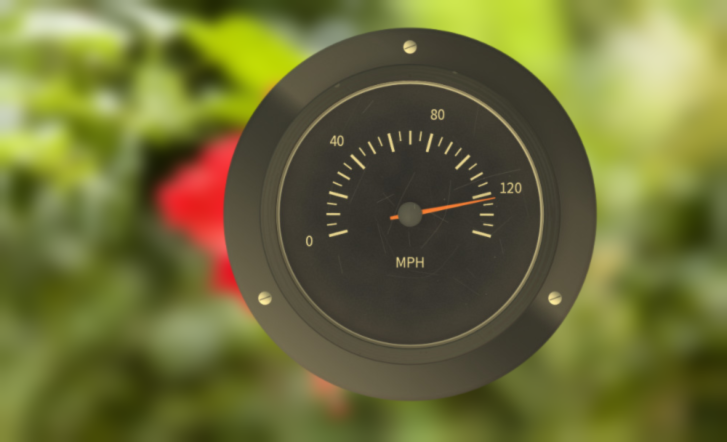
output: 122.5 (mph)
